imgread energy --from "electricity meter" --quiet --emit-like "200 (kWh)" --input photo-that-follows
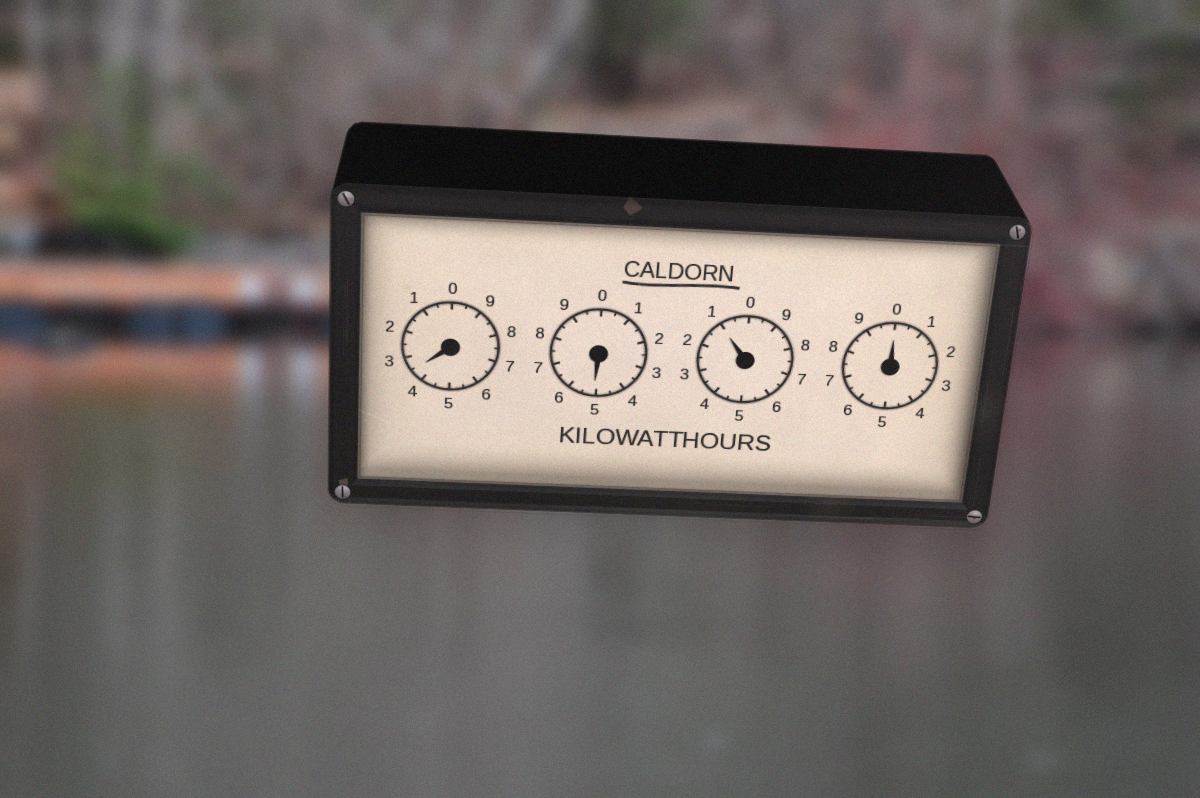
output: 3510 (kWh)
